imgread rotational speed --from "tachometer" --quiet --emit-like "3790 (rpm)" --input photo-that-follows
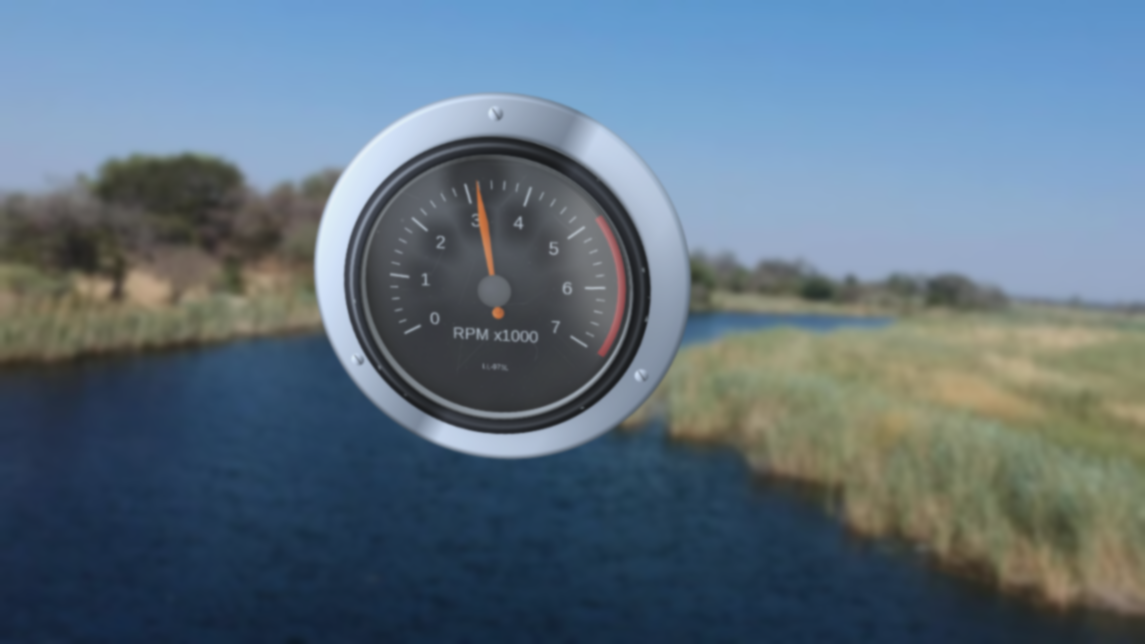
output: 3200 (rpm)
